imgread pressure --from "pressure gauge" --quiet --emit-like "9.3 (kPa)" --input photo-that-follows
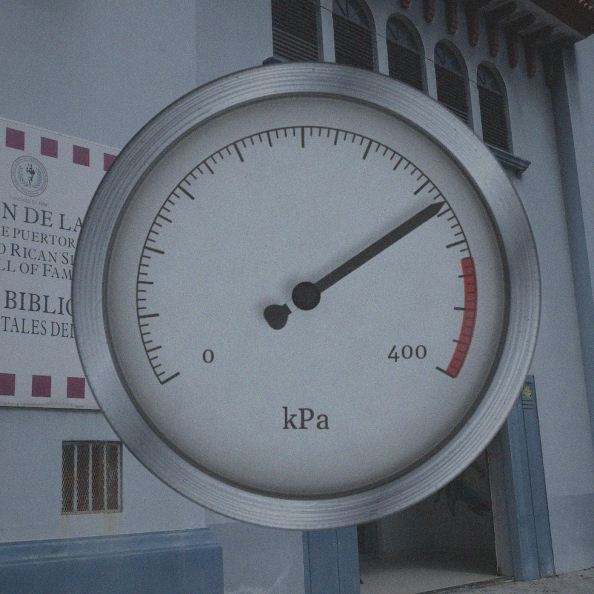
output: 295 (kPa)
